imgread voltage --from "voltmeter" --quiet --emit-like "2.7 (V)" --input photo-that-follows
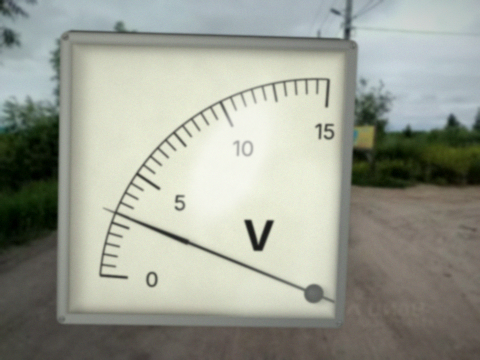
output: 3 (V)
